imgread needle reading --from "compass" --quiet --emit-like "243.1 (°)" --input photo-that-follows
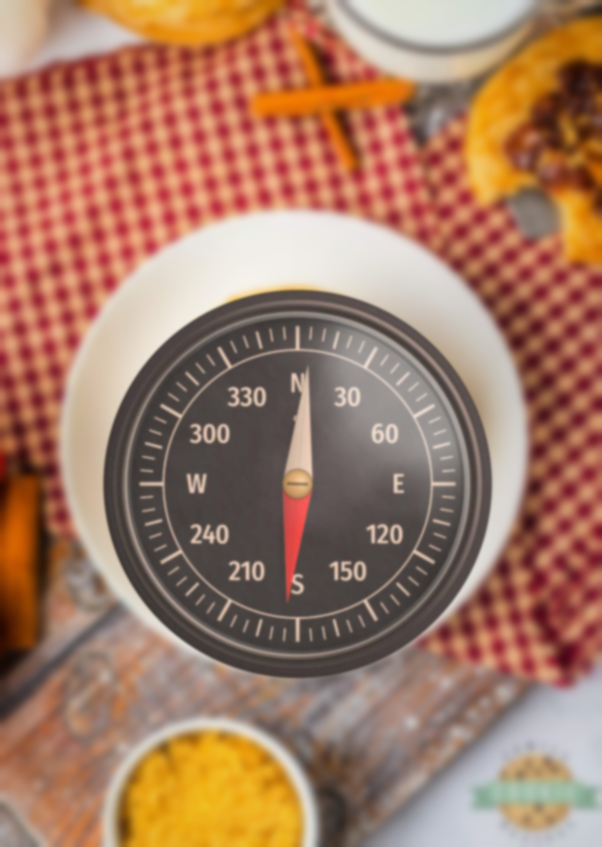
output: 185 (°)
